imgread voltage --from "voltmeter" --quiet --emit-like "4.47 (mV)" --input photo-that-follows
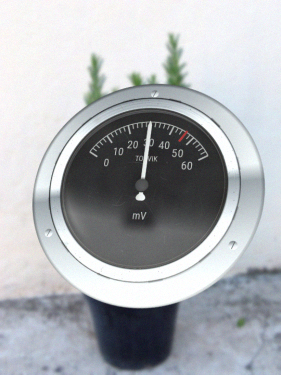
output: 30 (mV)
